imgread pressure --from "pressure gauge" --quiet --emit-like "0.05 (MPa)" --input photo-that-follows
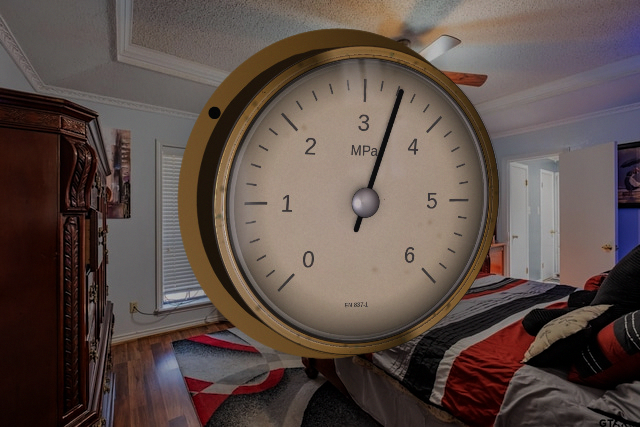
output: 3.4 (MPa)
